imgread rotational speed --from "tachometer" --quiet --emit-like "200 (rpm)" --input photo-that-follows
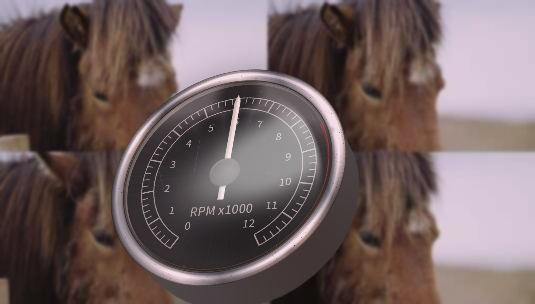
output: 6000 (rpm)
